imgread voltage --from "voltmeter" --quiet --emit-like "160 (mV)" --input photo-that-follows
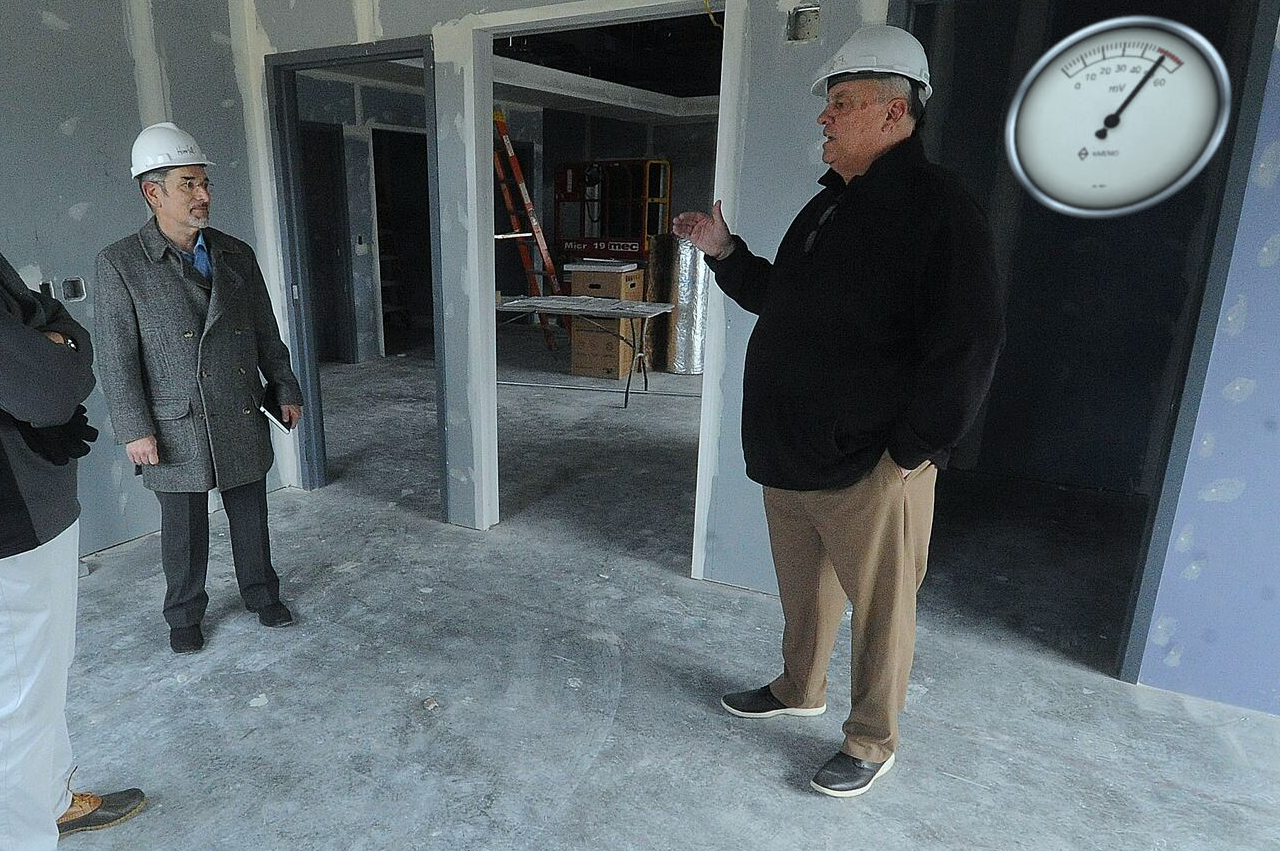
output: 50 (mV)
